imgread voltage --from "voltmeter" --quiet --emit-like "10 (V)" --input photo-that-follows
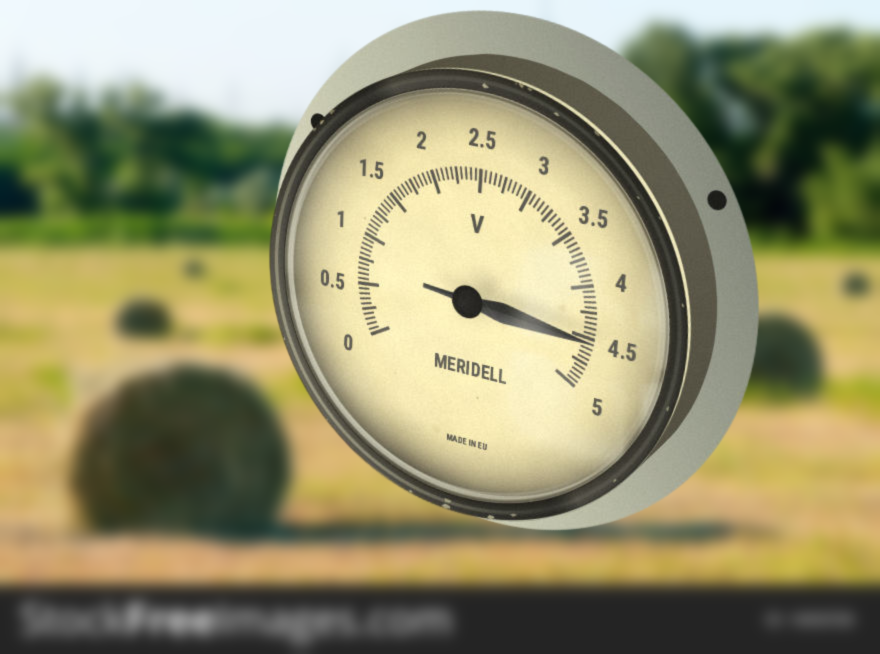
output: 4.5 (V)
